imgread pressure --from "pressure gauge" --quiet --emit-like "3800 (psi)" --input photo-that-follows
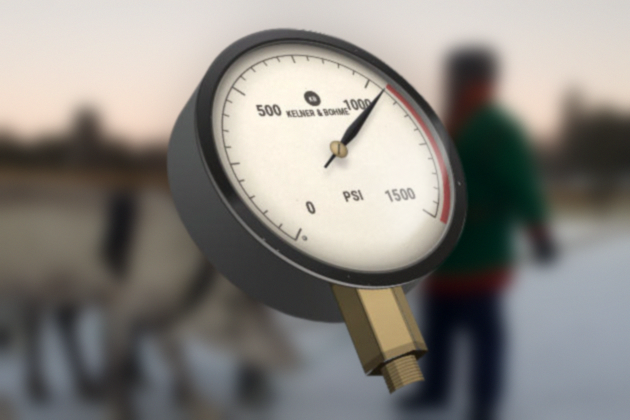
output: 1050 (psi)
